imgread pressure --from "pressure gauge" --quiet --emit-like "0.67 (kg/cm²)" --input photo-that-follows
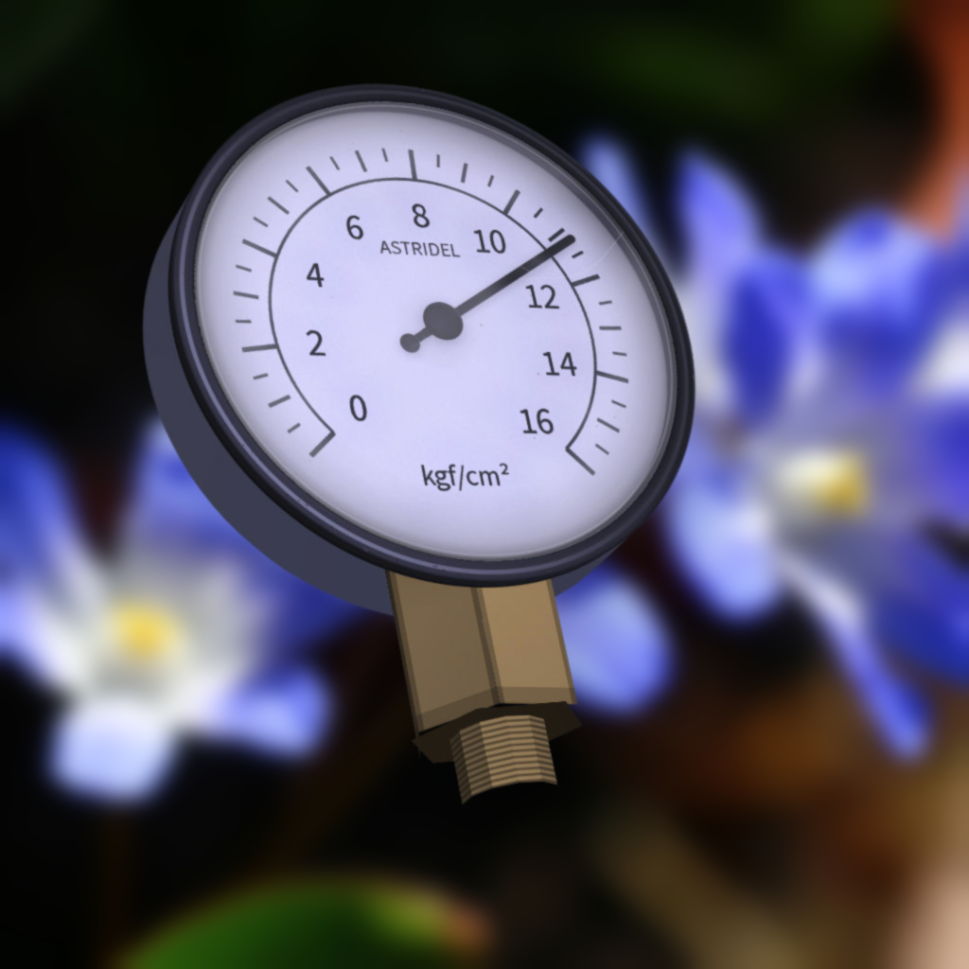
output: 11.25 (kg/cm²)
